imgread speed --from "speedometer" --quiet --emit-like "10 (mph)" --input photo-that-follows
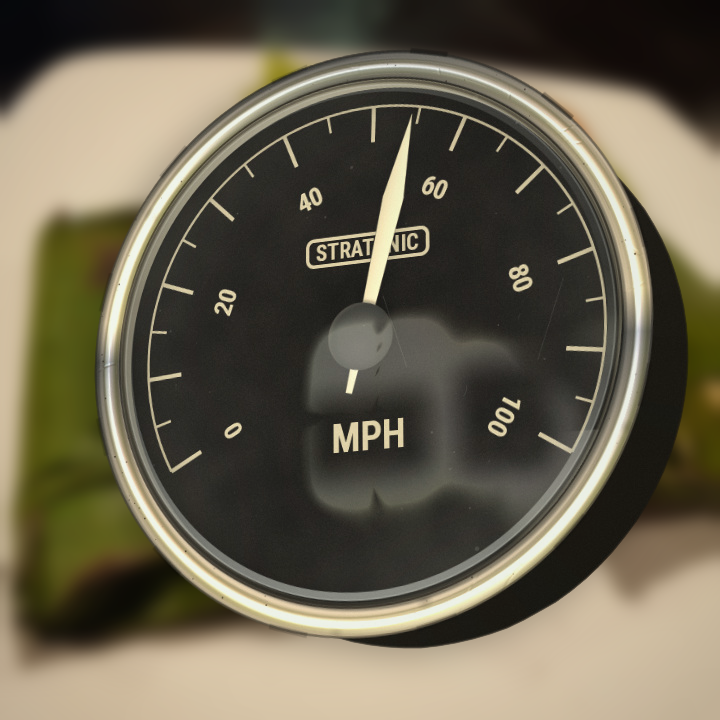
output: 55 (mph)
